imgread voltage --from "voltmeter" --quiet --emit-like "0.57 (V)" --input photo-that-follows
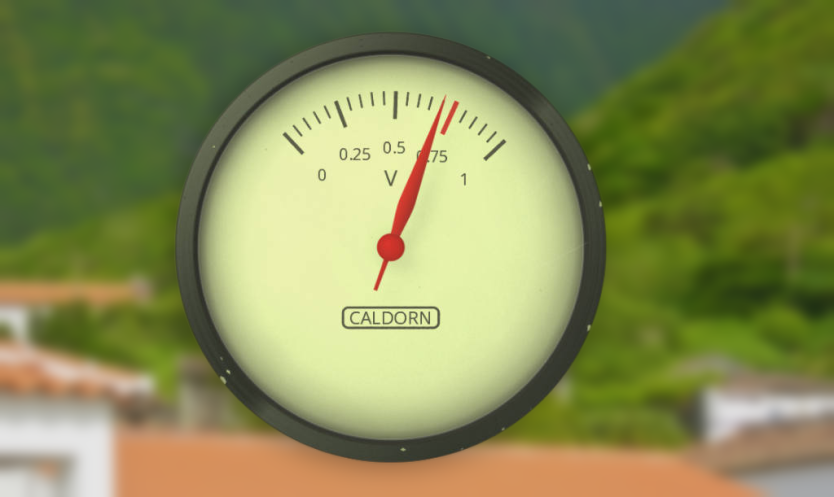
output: 0.7 (V)
